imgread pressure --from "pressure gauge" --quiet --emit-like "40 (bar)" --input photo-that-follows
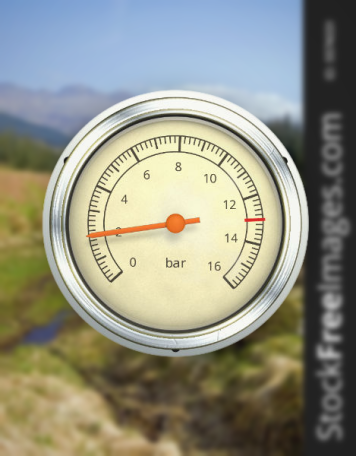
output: 2 (bar)
